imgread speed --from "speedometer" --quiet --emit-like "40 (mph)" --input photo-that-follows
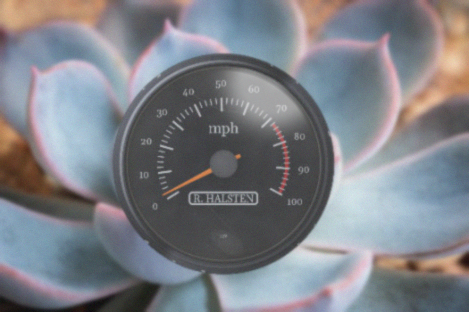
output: 2 (mph)
